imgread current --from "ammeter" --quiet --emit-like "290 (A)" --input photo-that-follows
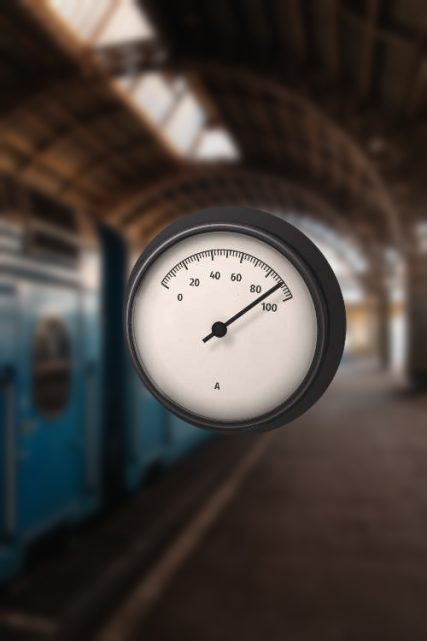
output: 90 (A)
